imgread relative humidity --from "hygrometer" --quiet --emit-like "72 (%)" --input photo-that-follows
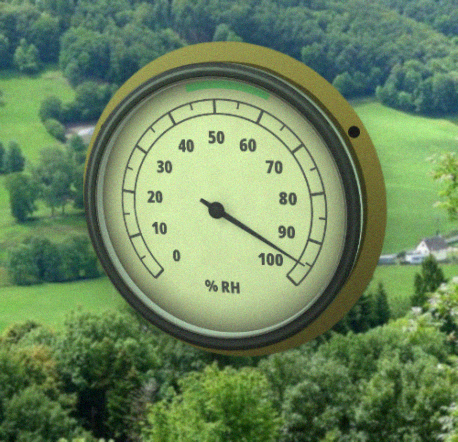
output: 95 (%)
